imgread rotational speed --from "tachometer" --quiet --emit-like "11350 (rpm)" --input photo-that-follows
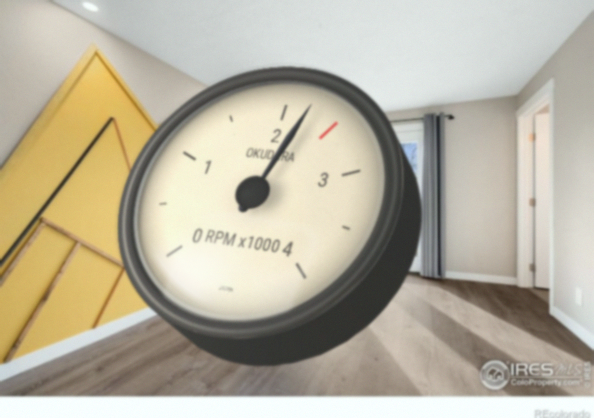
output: 2250 (rpm)
